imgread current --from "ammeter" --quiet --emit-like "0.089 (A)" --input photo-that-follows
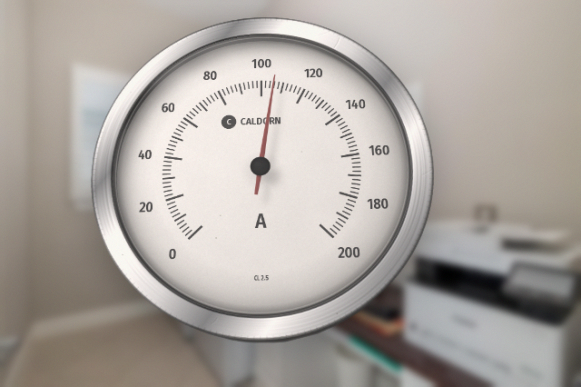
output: 106 (A)
